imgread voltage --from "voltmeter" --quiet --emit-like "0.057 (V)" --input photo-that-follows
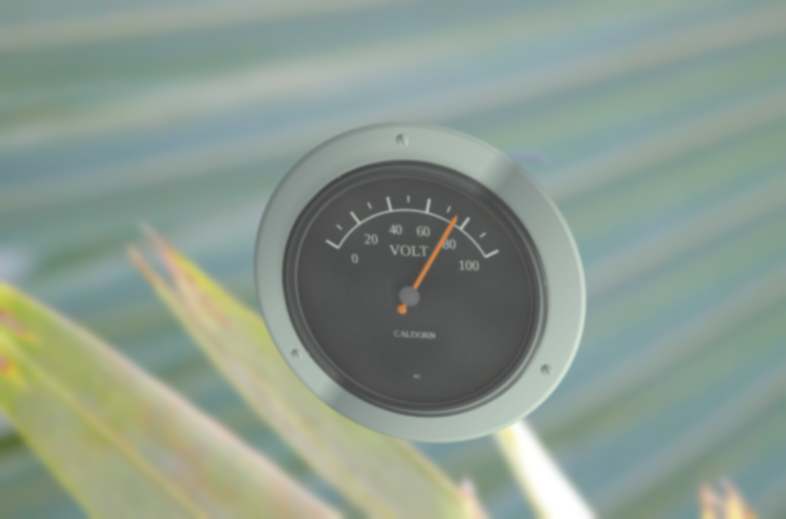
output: 75 (V)
